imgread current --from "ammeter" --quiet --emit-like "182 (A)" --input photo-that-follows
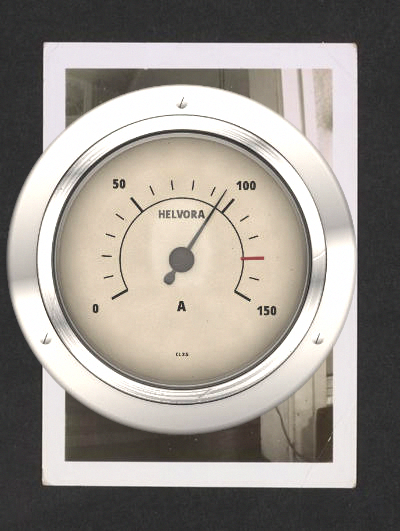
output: 95 (A)
